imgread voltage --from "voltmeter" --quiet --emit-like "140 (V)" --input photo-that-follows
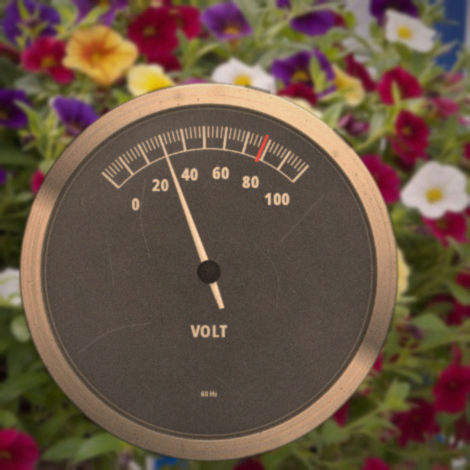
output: 30 (V)
